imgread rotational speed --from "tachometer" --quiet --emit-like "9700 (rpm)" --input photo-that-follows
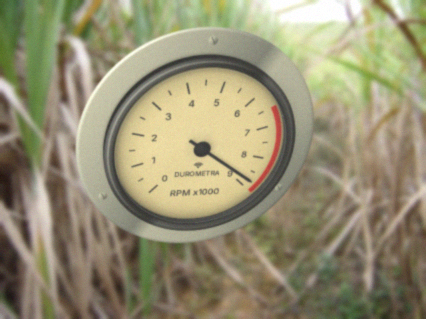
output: 8750 (rpm)
